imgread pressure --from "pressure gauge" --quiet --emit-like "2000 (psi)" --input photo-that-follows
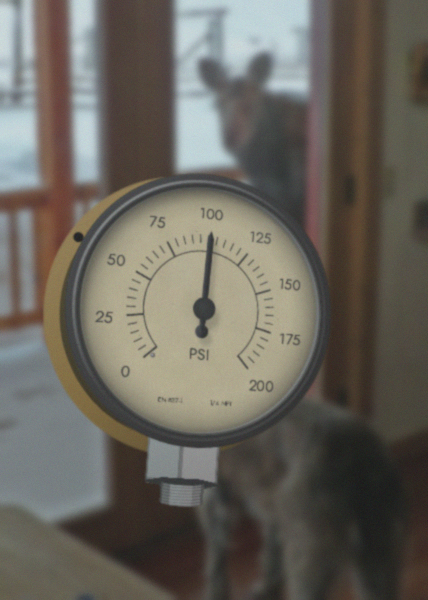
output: 100 (psi)
